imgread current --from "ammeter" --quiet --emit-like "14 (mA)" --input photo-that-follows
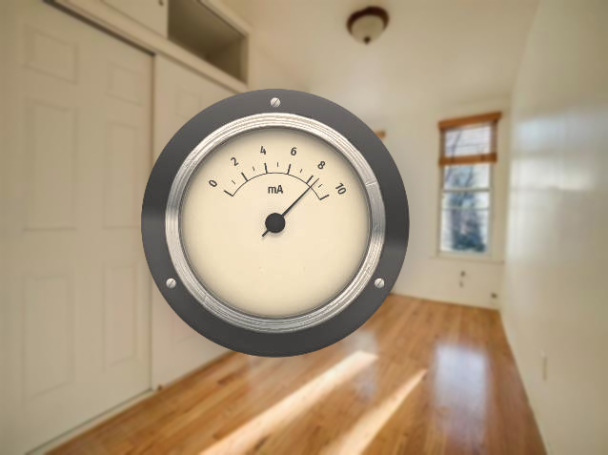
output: 8.5 (mA)
